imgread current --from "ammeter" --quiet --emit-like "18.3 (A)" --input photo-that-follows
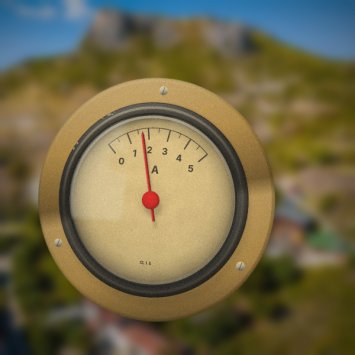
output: 1.75 (A)
